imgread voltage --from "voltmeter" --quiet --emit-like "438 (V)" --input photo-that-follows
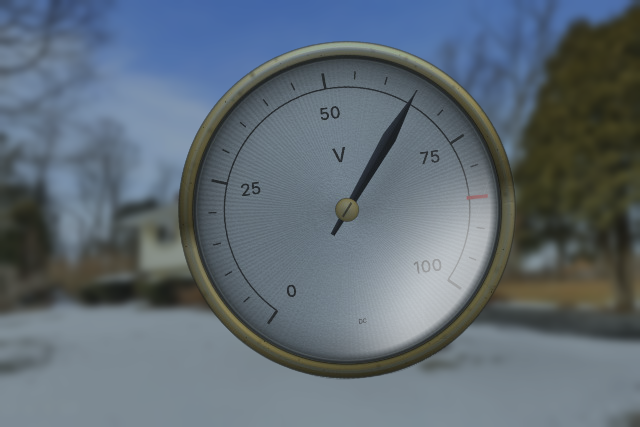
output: 65 (V)
